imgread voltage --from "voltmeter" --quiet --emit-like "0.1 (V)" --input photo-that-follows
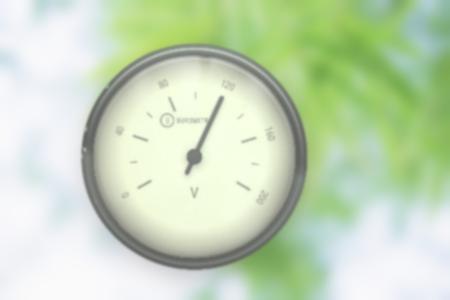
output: 120 (V)
